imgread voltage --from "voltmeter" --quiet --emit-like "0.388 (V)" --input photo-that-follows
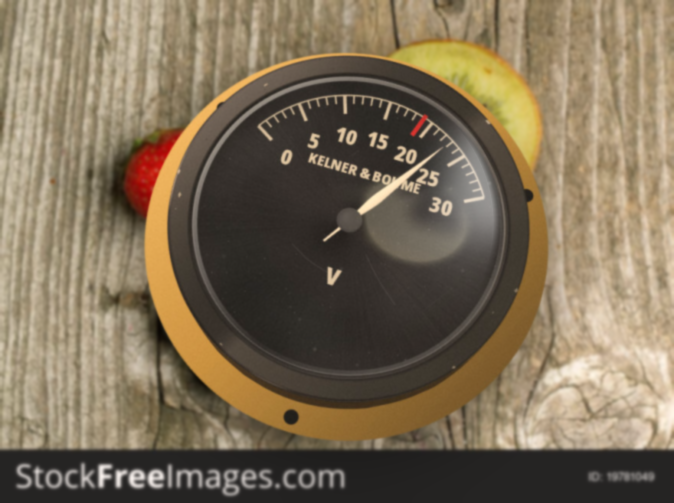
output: 23 (V)
